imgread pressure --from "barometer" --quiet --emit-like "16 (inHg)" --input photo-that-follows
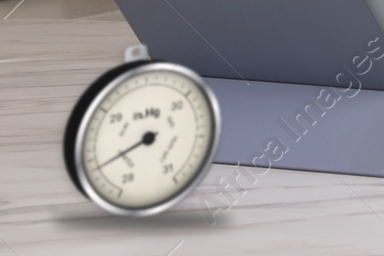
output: 28.4 (inHg)
